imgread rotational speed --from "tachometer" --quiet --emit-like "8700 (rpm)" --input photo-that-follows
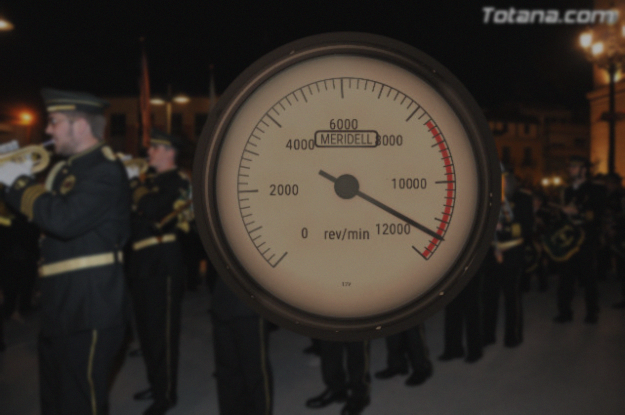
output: 11400 (rpm)
